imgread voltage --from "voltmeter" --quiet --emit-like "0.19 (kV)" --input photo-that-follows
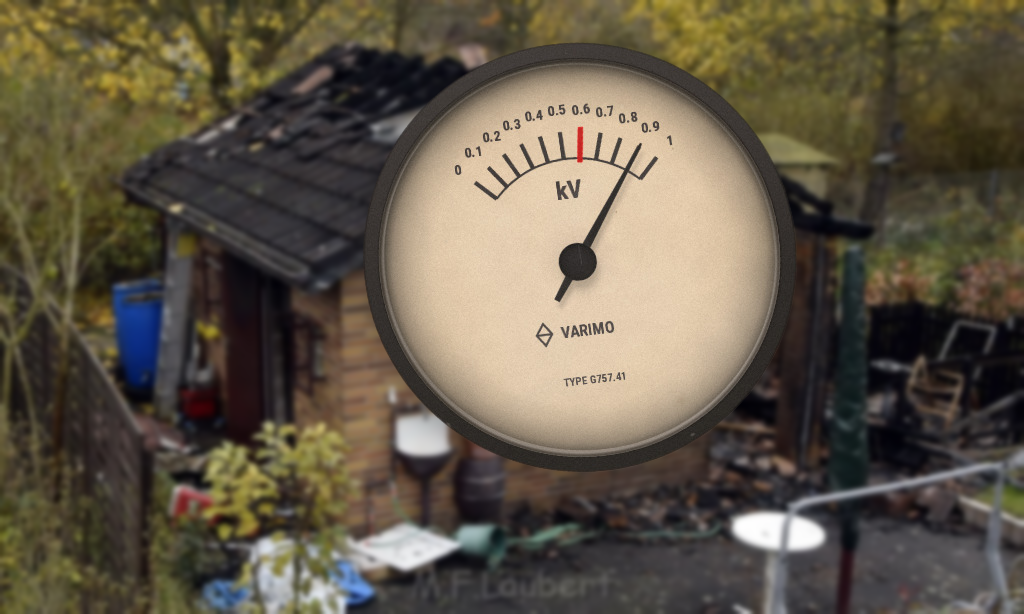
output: 0.9 (kV)
